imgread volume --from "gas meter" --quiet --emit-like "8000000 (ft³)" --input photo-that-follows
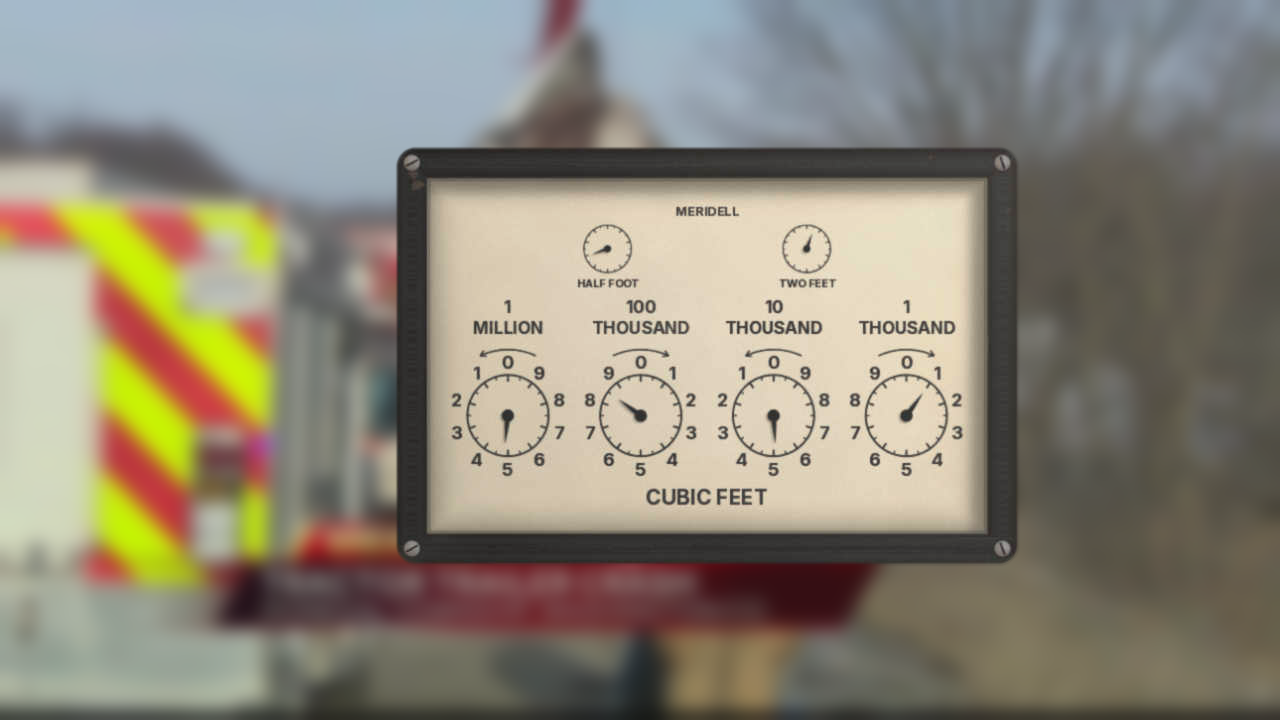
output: 485100 (ft³)
